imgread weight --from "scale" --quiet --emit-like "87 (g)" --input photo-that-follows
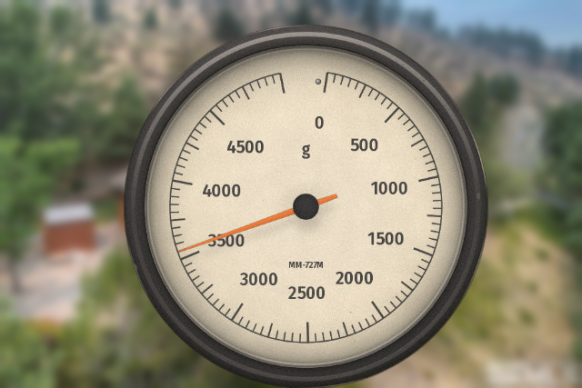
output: 3550 (g)
